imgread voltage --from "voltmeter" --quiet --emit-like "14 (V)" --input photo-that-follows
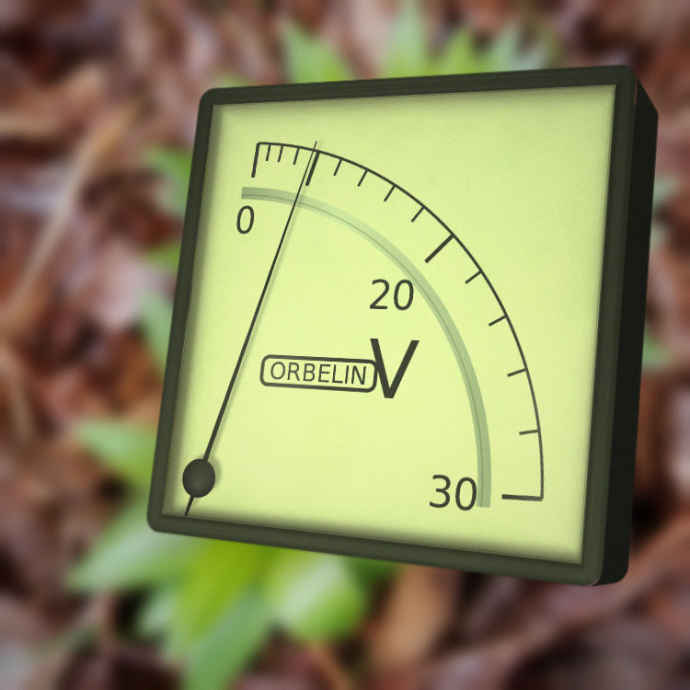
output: 10 (V)
